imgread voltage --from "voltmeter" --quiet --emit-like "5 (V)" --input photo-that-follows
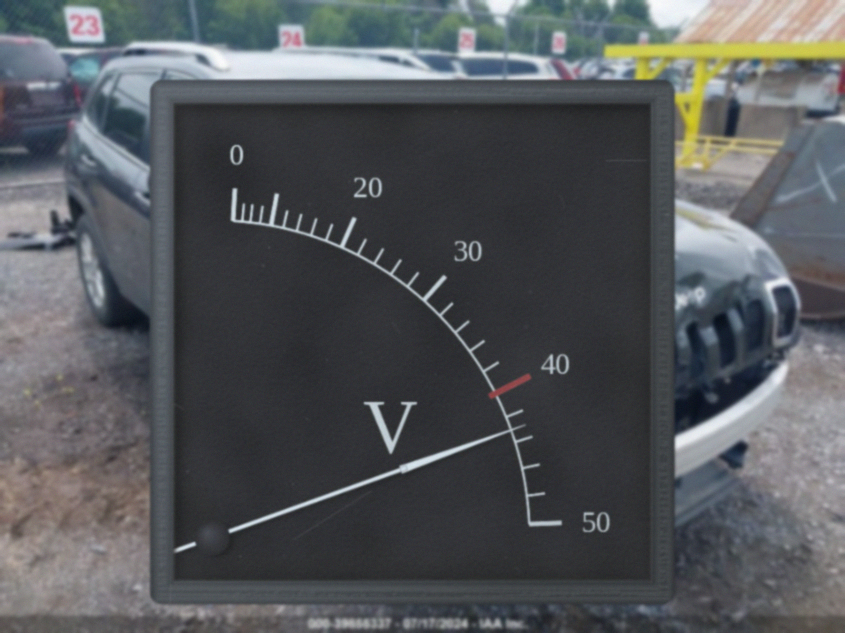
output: 43 (V)
